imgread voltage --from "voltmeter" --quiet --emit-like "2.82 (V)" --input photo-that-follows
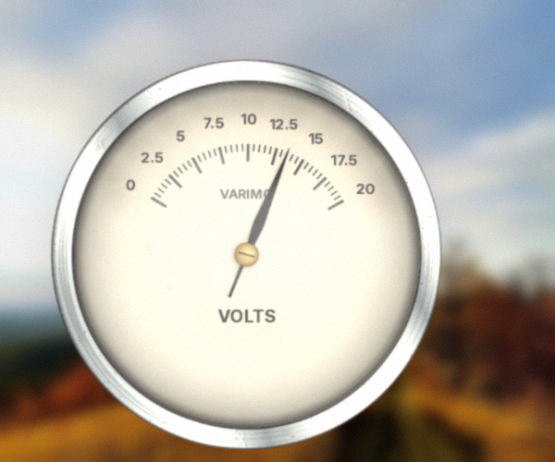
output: 13.5 (V)
